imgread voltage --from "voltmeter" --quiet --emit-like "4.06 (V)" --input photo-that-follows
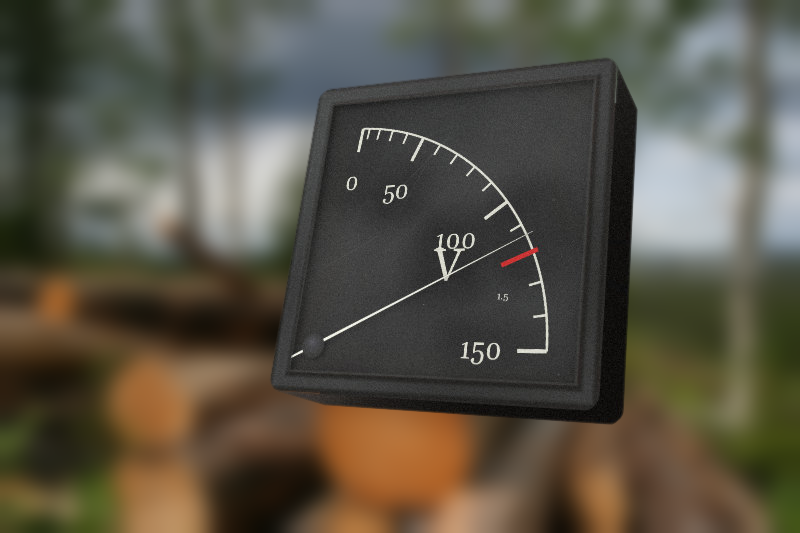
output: 115 (V)
